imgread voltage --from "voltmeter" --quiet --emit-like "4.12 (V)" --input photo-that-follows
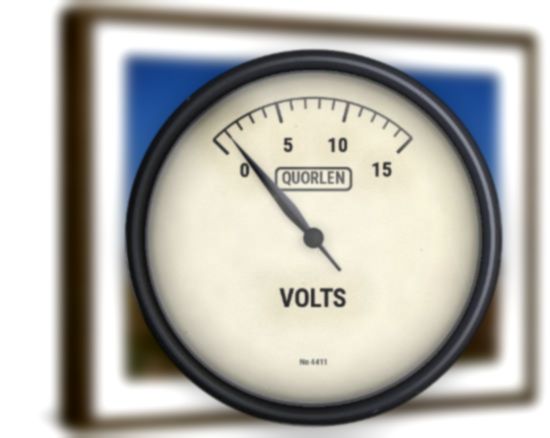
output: 1 (V)
